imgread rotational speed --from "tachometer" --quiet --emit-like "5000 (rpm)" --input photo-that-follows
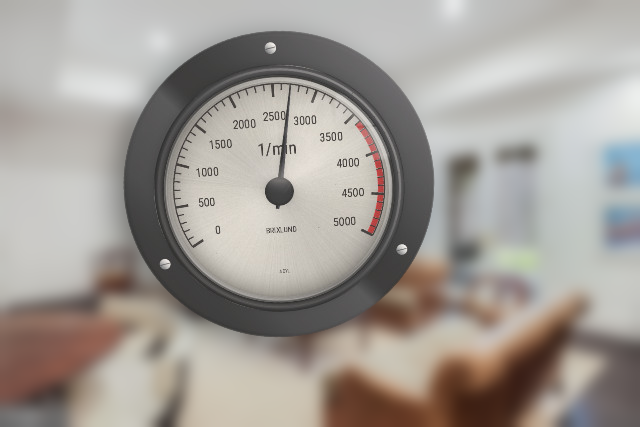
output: 2700 (rpm)
